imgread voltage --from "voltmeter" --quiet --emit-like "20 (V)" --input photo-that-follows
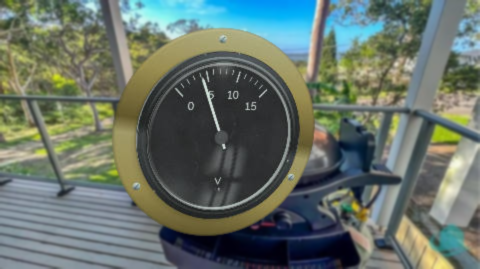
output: 4 (V)
